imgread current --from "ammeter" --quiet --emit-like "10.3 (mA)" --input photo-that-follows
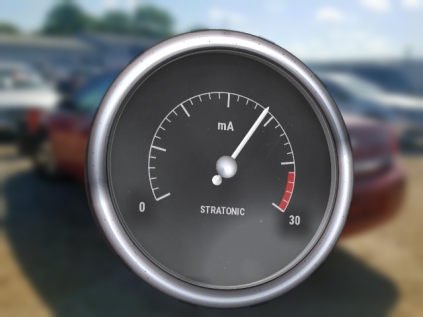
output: 19 (mA)
